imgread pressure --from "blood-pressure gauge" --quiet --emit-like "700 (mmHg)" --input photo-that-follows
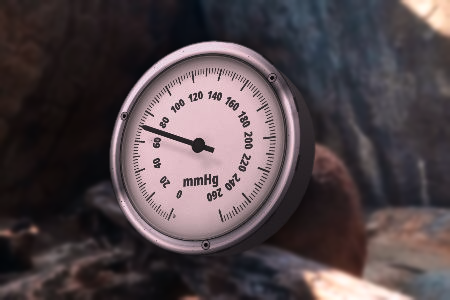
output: 70 (mmHg)
